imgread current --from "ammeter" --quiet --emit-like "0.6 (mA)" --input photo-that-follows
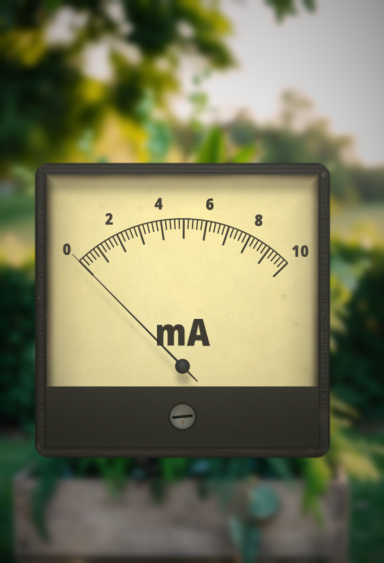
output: 0 (mA)
